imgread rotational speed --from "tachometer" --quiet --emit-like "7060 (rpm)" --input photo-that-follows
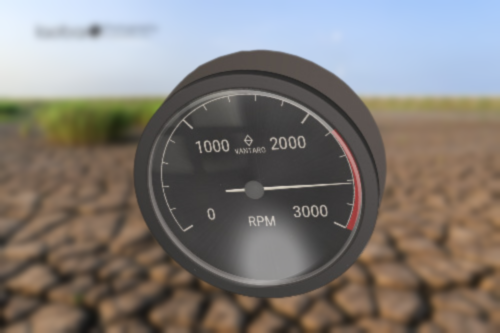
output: 2600 (rpm)
